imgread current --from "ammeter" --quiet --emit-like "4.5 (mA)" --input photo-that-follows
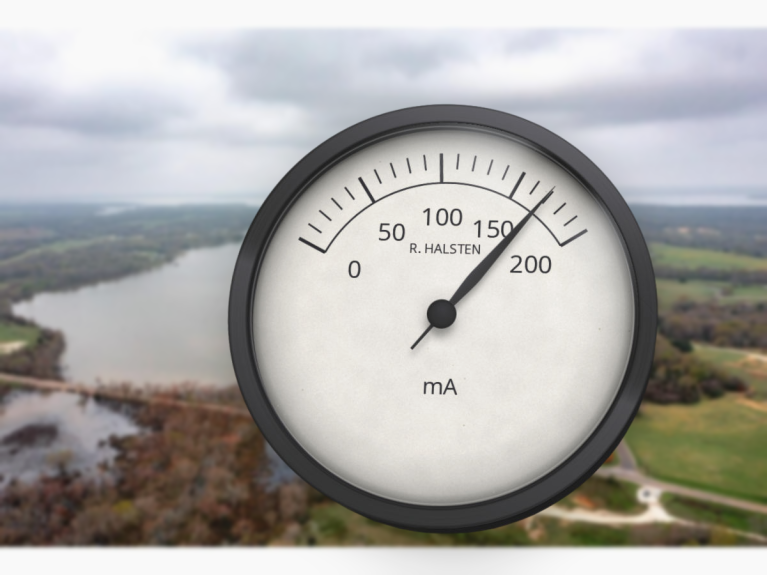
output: 170 (mA)
